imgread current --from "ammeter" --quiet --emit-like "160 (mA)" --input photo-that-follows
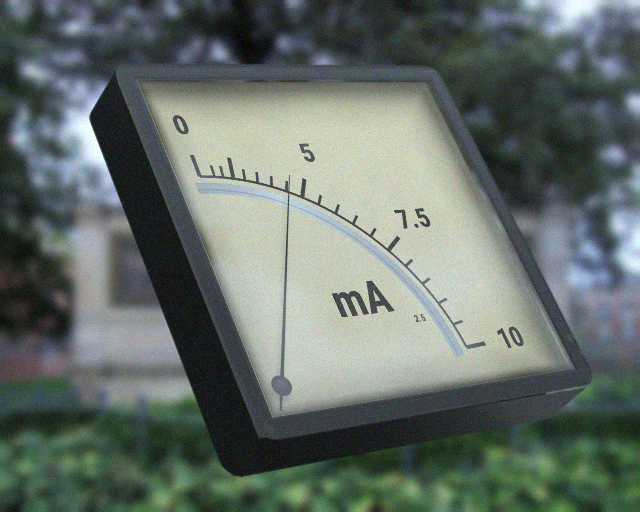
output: 4.5 (mA)
